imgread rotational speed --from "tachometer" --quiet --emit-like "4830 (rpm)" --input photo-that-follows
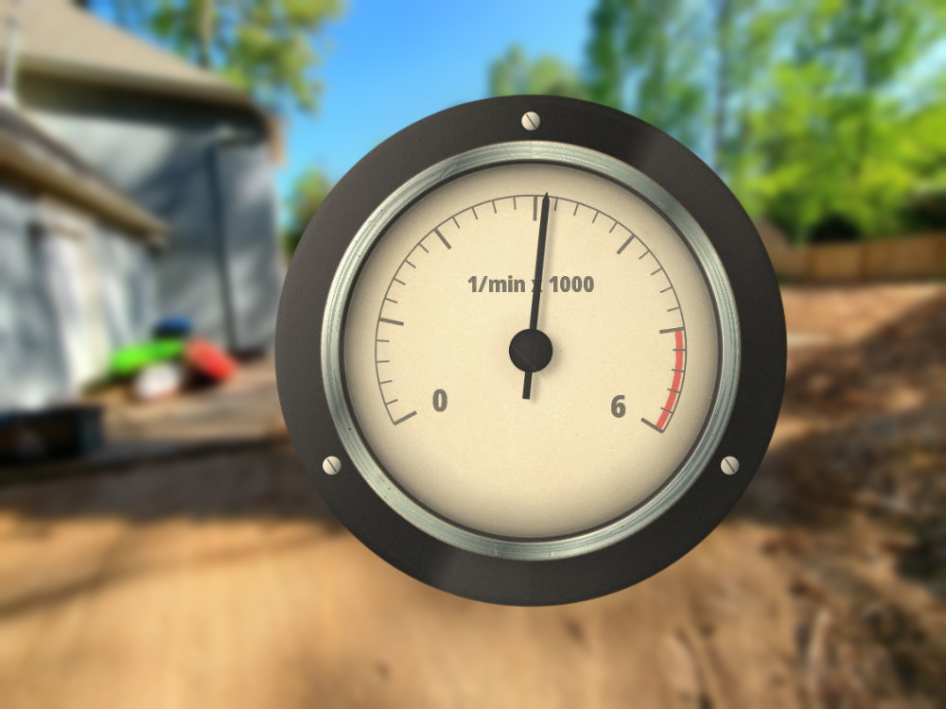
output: 3100 (rpm)
